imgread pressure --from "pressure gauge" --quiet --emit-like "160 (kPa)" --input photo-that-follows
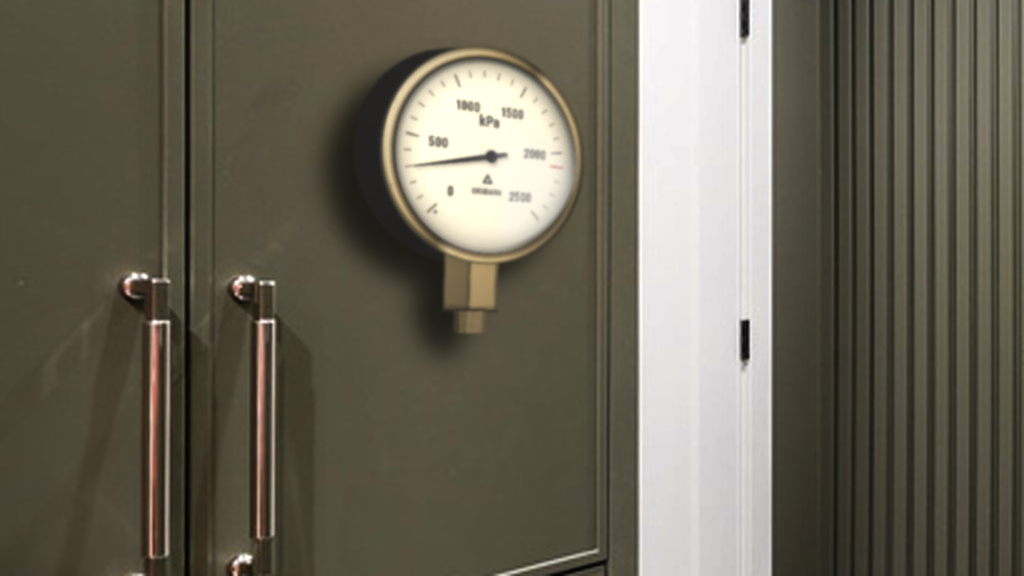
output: 300 (kPa)
